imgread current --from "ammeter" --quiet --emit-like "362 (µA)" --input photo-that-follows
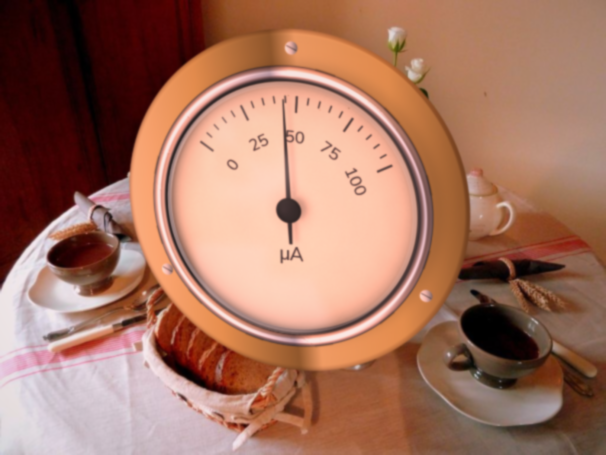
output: 45 (µA)
